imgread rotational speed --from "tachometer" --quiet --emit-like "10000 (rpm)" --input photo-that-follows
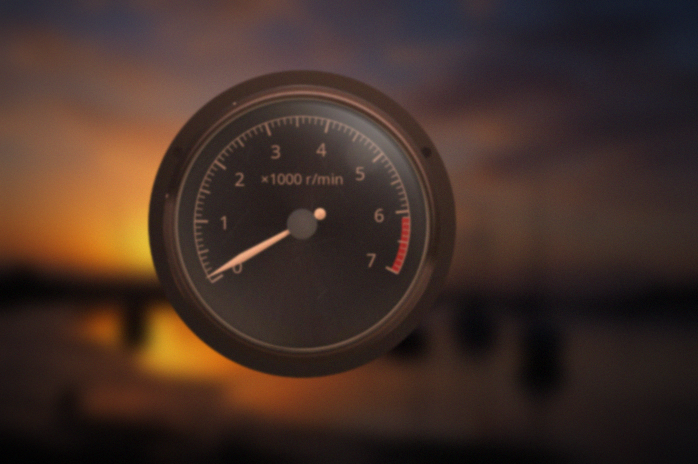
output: 100 (rpm)
